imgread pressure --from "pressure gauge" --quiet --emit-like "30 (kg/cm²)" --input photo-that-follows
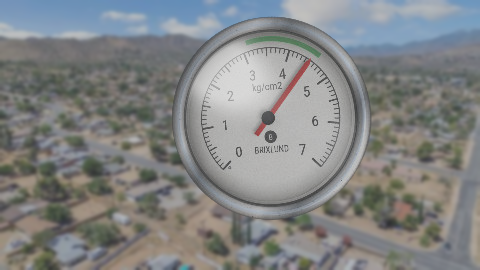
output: 4.5 (kg/cm²)
